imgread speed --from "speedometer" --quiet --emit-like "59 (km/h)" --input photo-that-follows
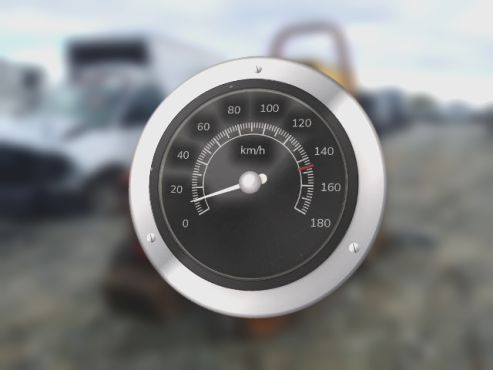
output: 10 (km/h)
